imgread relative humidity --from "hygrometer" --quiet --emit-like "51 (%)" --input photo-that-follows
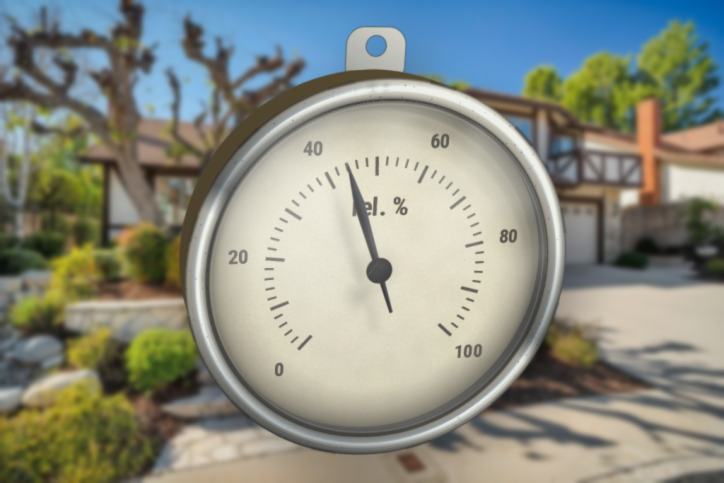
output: 44 (%)
